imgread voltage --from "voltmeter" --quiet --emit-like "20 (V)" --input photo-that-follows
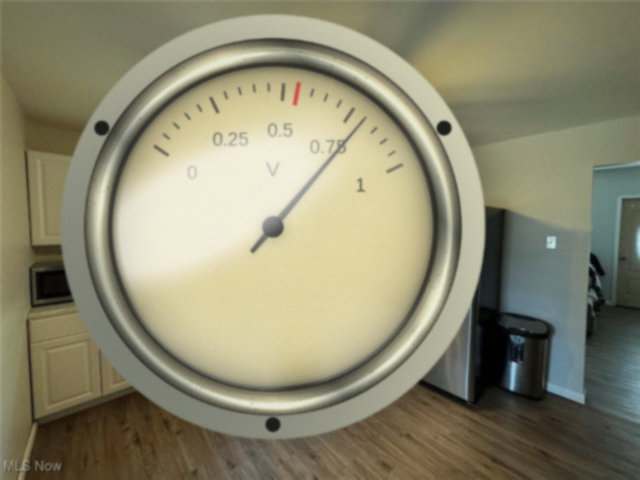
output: 0.8 (V)
